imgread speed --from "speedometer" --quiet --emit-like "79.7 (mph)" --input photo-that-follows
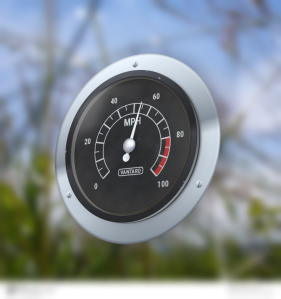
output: 55 (mph)
